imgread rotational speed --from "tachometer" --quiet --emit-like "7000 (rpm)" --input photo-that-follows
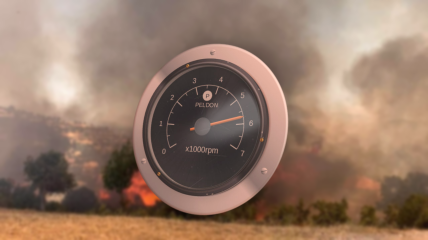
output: 5750 (rpm)
